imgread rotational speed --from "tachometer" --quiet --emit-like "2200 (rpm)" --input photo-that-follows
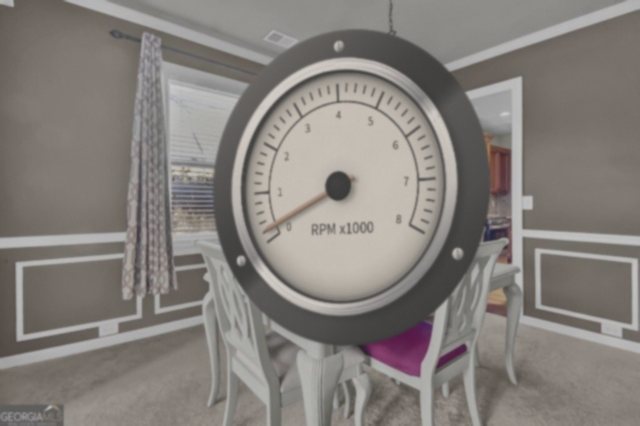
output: 200 (rpm)
